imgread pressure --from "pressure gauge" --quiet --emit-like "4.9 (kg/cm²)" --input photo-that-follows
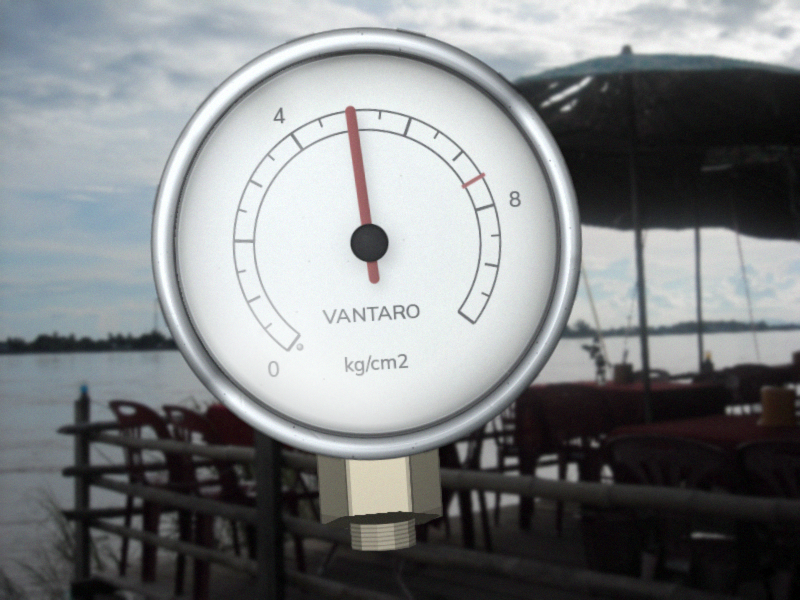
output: 5 (kg/cm²)
